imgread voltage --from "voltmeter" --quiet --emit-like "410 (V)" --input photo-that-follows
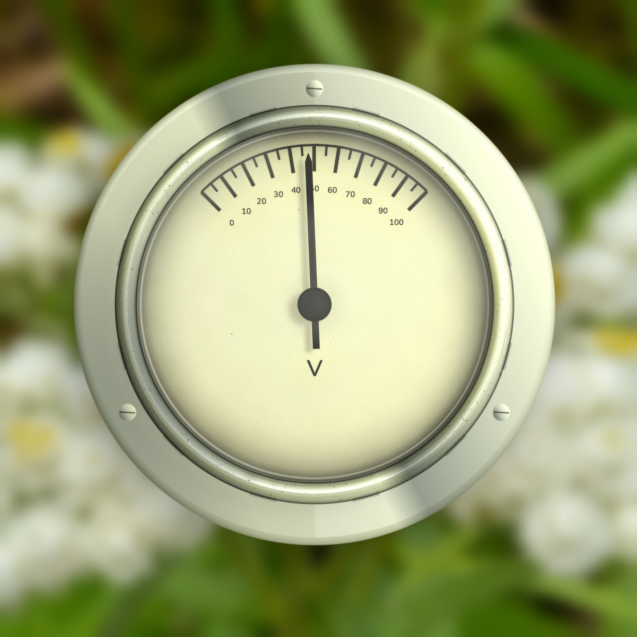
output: 47.5 (V)
